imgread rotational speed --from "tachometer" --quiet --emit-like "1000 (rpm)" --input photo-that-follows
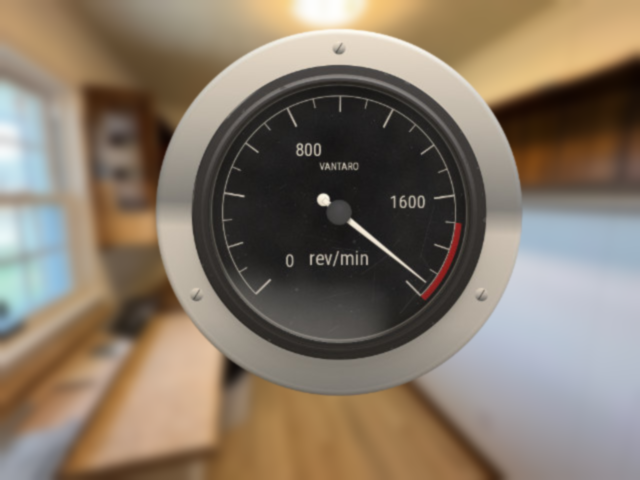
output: 1950 (rpm)
